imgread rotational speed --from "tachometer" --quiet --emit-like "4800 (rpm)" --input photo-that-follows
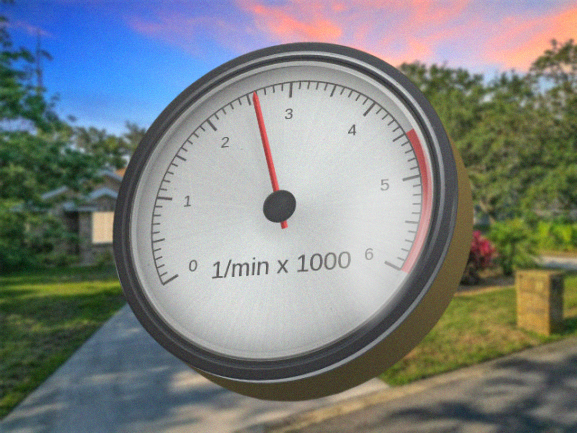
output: 2600 (rpm)
